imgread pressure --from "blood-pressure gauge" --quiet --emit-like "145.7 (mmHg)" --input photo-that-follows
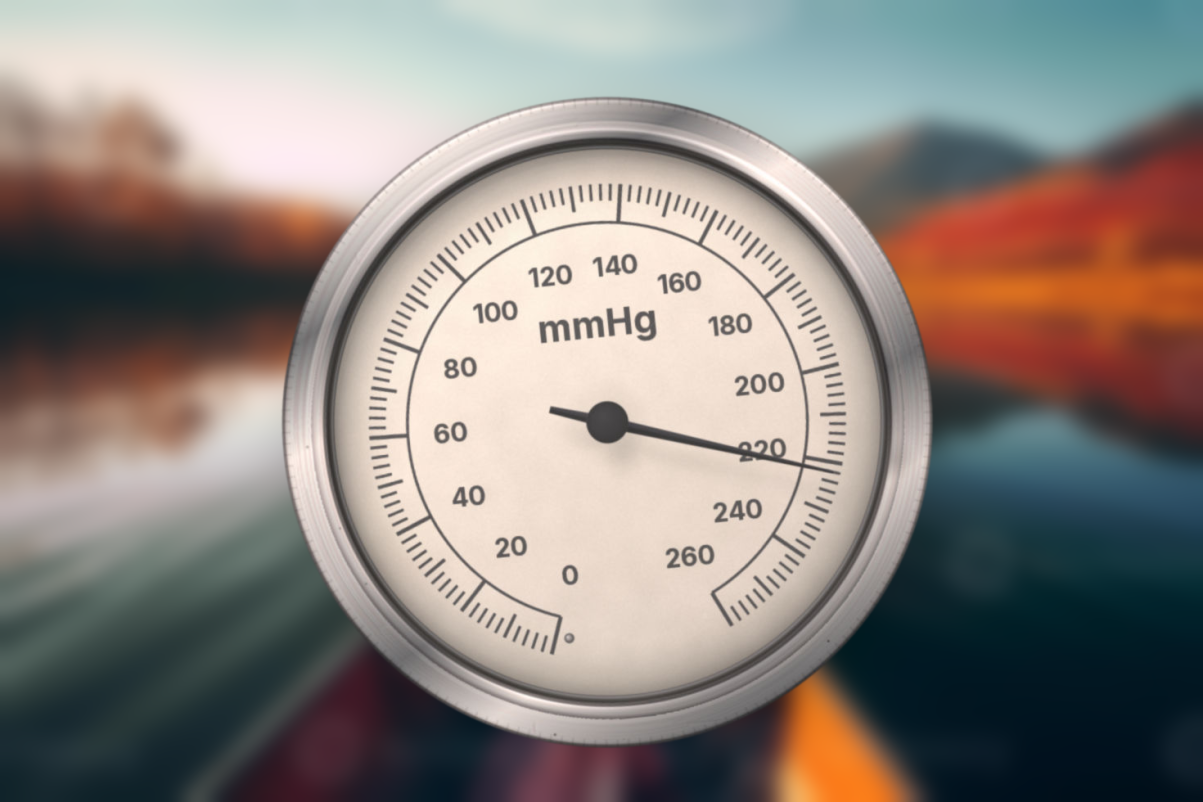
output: 222 (mmHg)
